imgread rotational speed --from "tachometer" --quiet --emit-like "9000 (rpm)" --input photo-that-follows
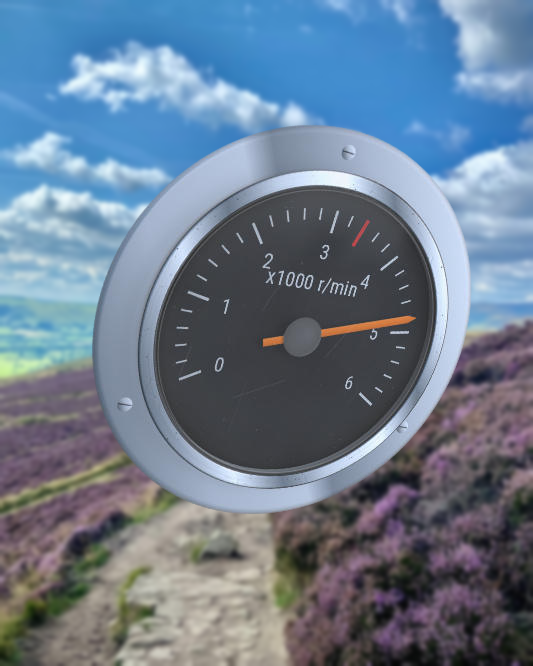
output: 4800 (rpm)
